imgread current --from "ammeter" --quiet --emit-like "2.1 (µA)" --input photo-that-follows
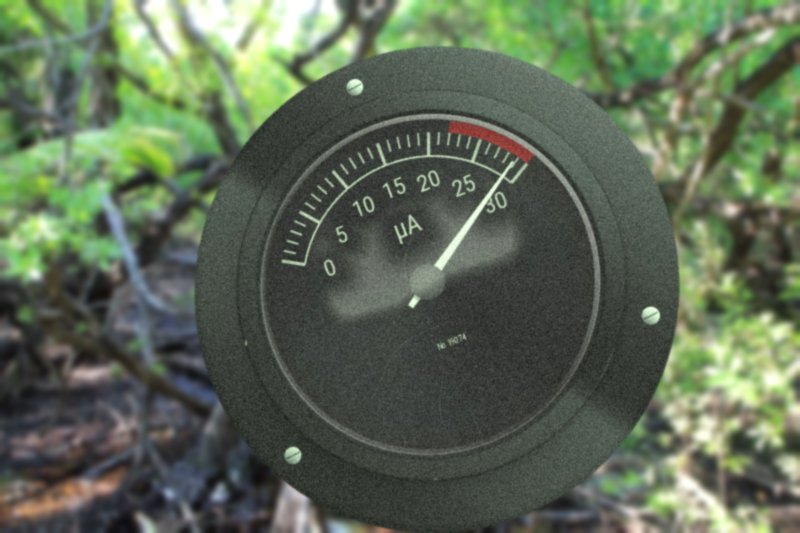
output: 29 (µA)
